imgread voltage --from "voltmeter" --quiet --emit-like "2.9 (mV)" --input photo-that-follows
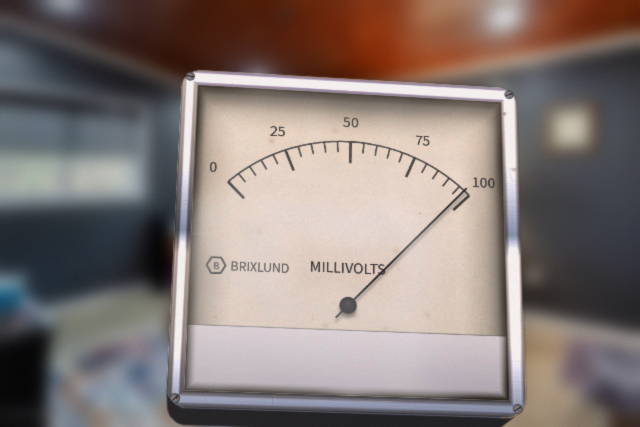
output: 97.5 (mV)
